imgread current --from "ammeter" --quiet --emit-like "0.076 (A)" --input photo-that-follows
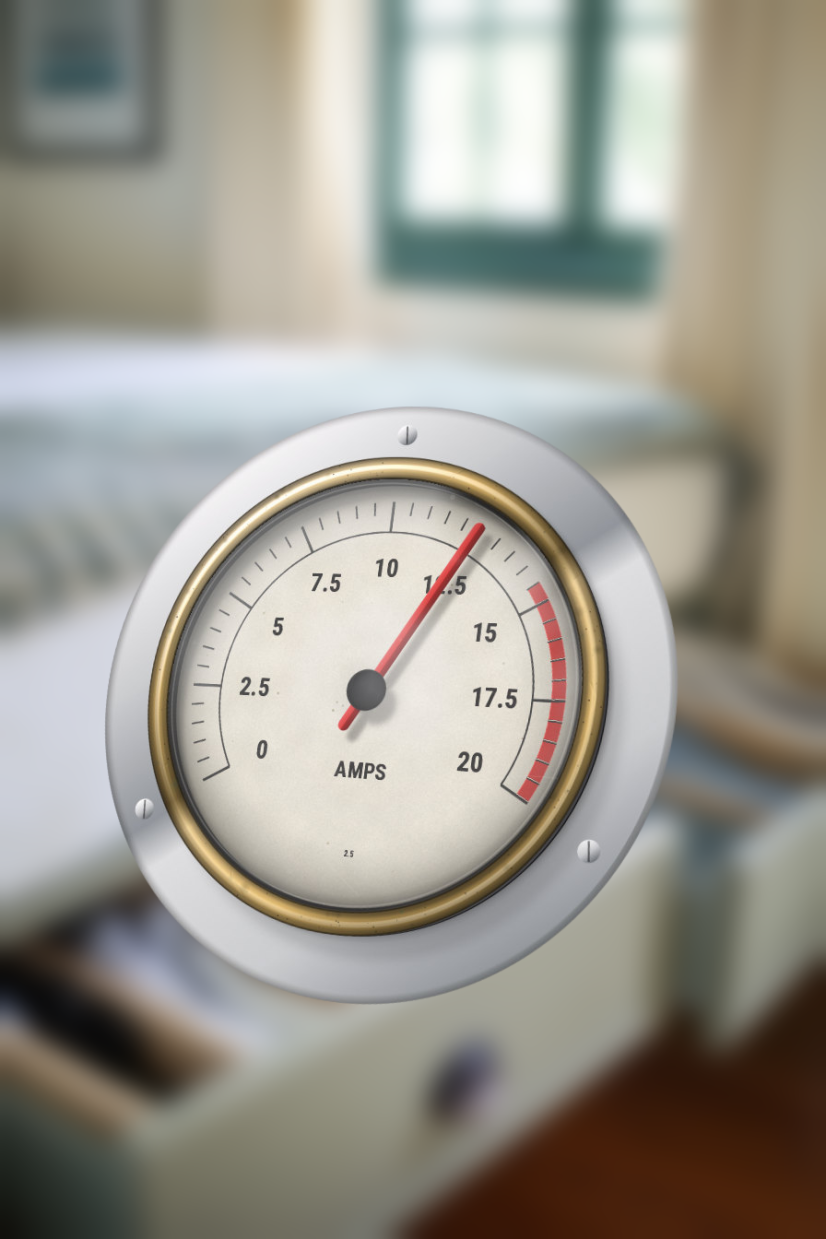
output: 12.5 (A)
